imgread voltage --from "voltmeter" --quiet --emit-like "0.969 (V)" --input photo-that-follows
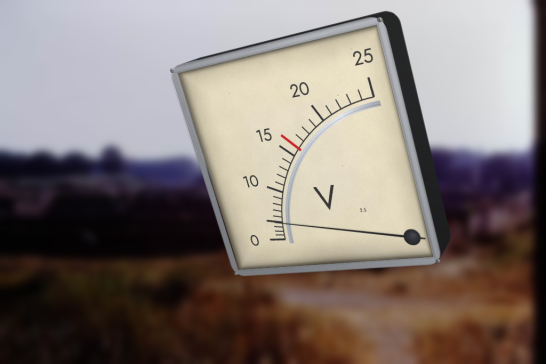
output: 5 (V)
